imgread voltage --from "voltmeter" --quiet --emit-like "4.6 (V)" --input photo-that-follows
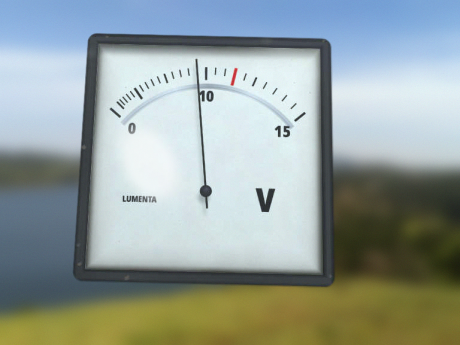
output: 9.5 (V)
